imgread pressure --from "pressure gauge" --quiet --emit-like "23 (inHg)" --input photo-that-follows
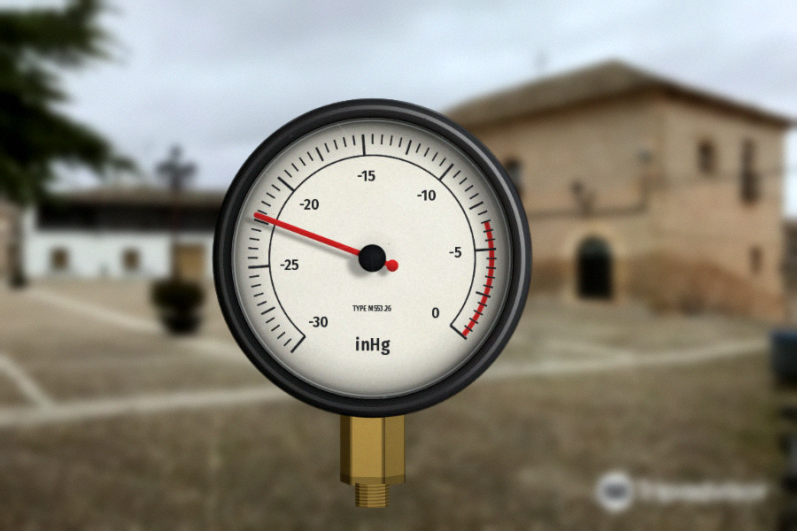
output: -22.25 (inHg)
